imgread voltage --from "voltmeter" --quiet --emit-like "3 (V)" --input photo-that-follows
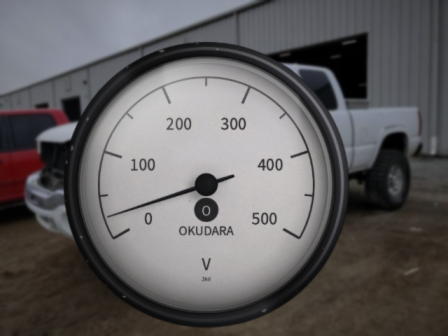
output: 25 (V)
